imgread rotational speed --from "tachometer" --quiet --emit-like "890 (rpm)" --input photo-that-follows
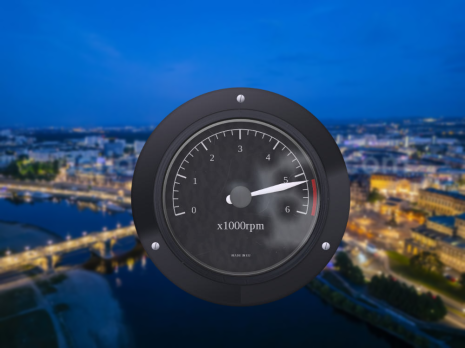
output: 5200 (rpm)
